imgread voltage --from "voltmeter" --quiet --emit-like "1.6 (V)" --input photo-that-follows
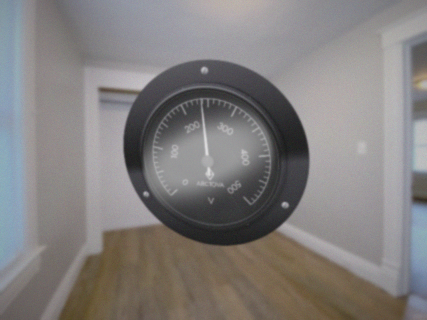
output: 240 (V)
